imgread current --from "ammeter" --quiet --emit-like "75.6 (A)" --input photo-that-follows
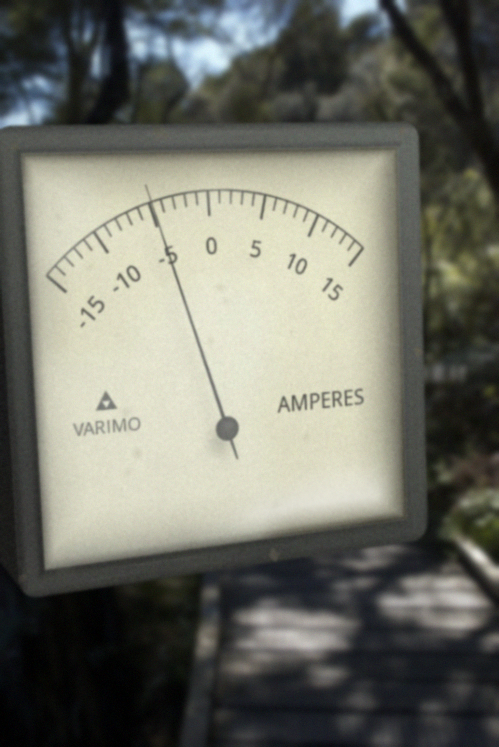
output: -5 (A)
